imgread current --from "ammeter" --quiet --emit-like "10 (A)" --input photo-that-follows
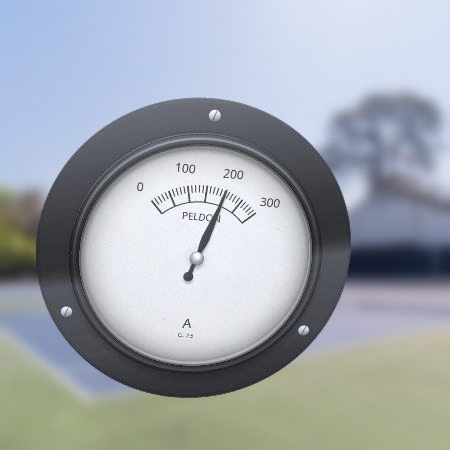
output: 200 (A)
